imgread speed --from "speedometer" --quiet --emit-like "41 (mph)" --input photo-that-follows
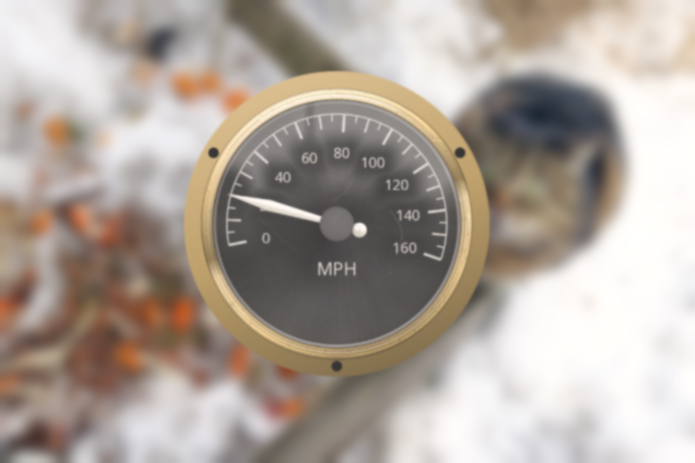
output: 20 (mph)
